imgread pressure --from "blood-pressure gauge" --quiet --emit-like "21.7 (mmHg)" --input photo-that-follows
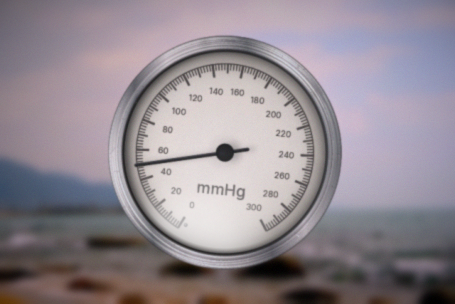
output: 50 (mmHg)
